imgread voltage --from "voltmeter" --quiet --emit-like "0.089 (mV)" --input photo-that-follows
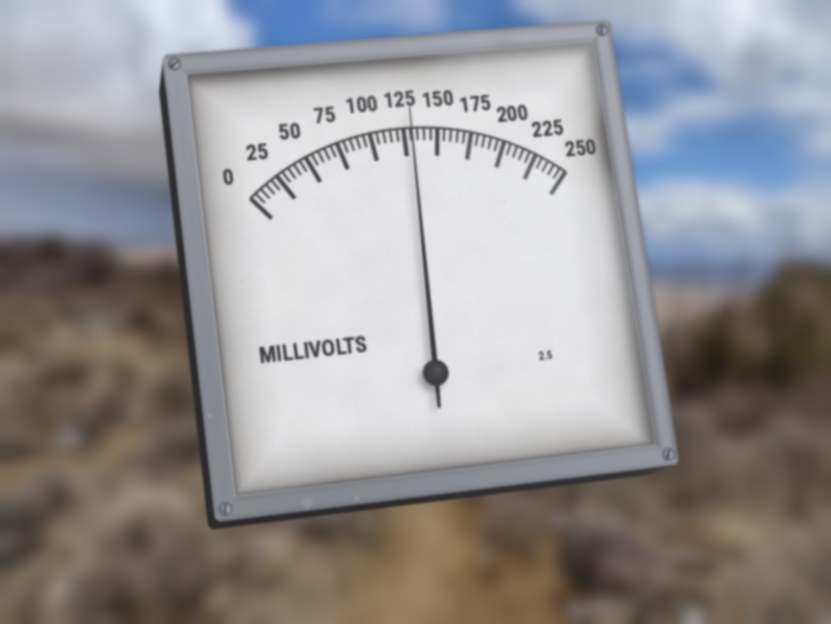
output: 130 (mV)
